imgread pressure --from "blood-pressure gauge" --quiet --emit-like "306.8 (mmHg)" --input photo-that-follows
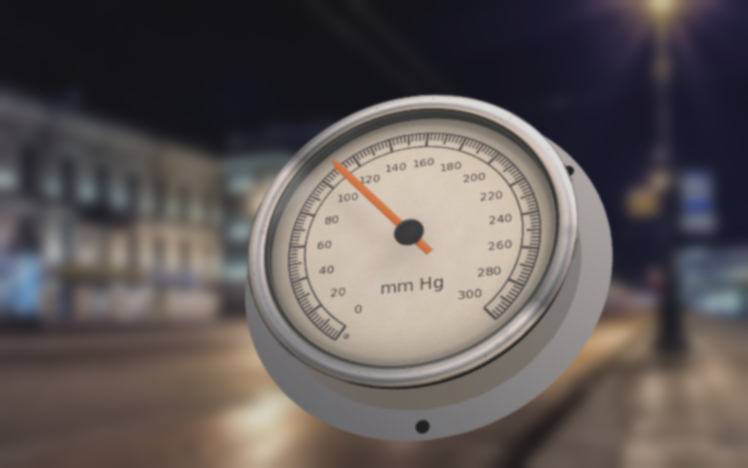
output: 110 (mmHg)
